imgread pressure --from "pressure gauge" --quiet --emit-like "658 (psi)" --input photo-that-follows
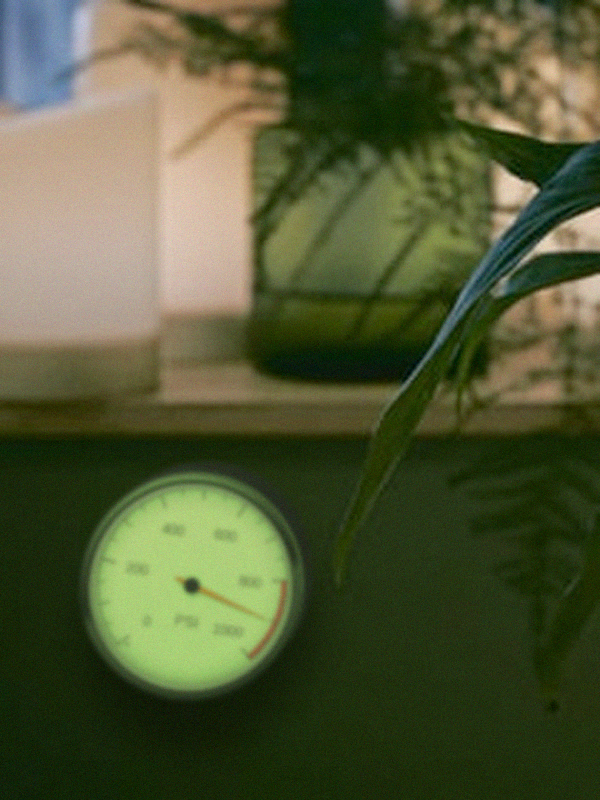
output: 900 (psi)
